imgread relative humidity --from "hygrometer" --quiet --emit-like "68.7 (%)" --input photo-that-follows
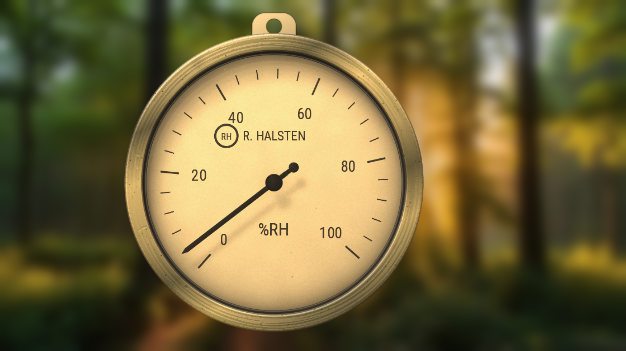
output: 4 (%)
